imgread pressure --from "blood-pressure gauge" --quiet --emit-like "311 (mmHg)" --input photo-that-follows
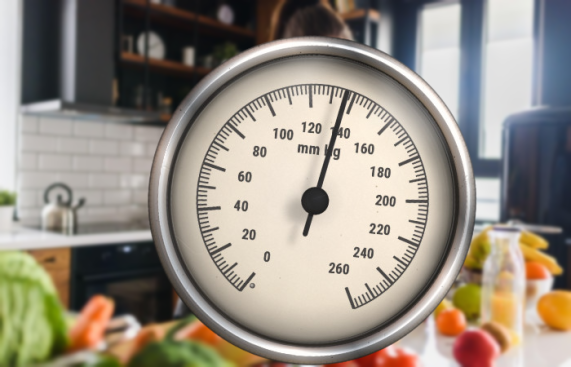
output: 136 (mmHg)
